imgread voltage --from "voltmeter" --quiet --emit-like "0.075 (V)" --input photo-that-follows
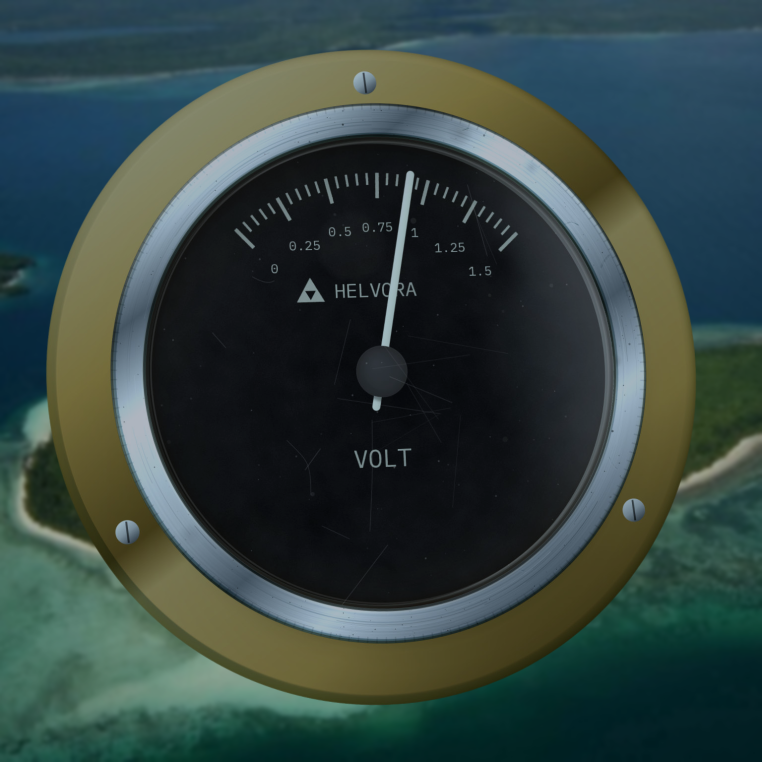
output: 0.9 (V)
